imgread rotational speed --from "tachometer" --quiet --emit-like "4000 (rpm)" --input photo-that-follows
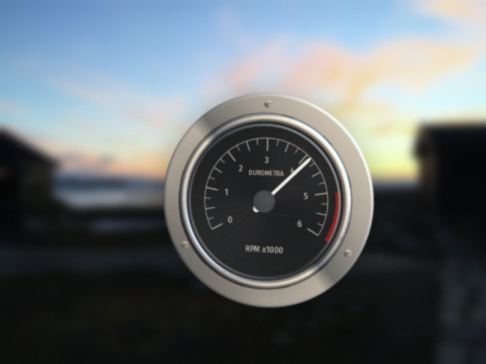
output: 4125 (rpm)
